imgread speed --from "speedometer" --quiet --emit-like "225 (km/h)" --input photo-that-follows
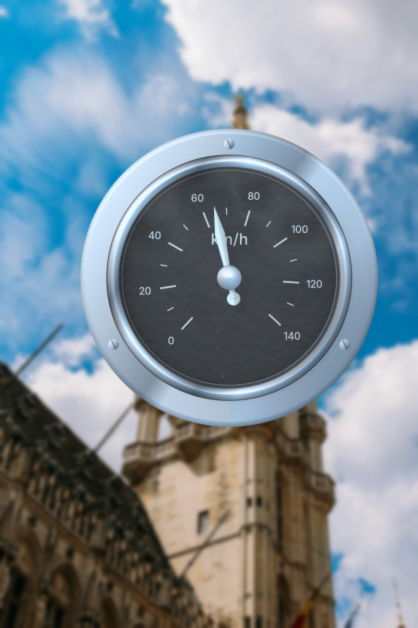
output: 65 (km/h)
